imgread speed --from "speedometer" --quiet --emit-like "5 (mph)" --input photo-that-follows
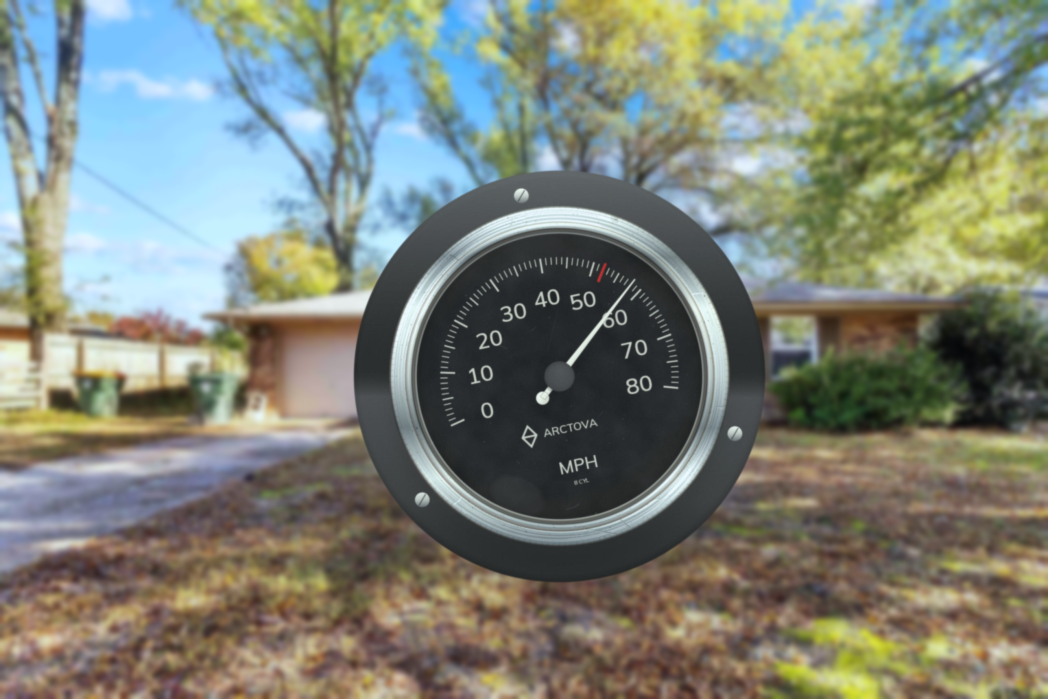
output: 58 (mph)
